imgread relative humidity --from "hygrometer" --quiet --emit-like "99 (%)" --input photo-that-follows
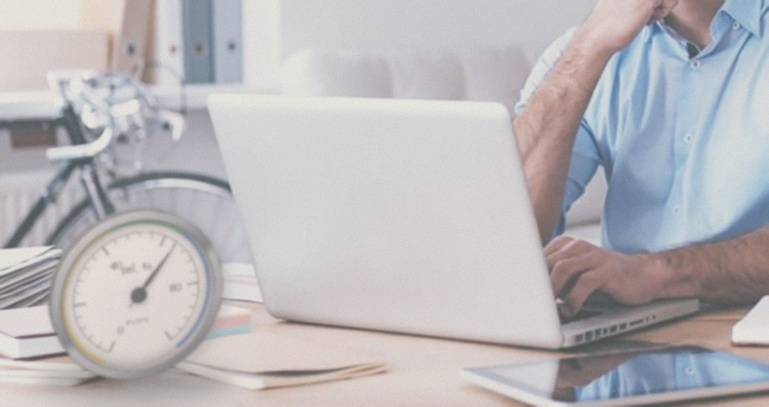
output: 64 (%)
